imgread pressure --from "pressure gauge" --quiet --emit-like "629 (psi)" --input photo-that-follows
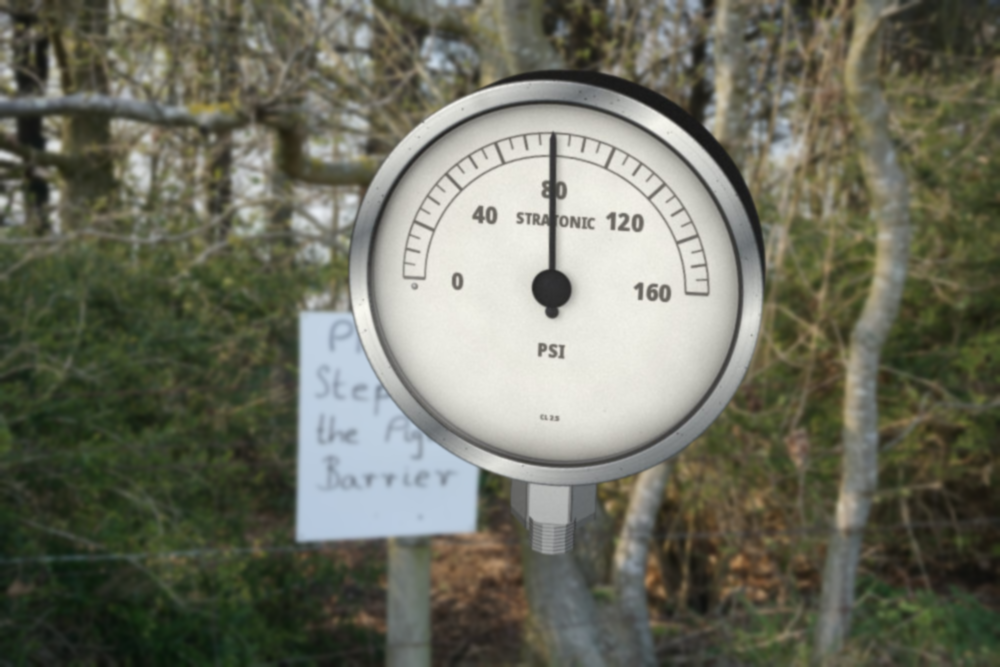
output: 80 (psi)
